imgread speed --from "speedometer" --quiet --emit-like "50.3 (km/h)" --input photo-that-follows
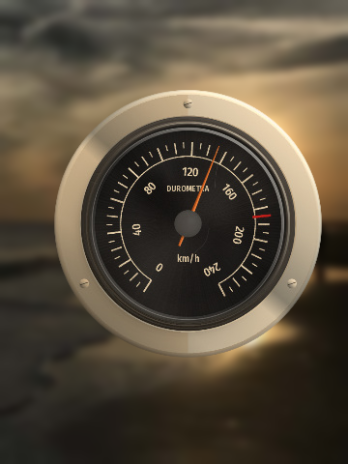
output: 135 (km/h)
